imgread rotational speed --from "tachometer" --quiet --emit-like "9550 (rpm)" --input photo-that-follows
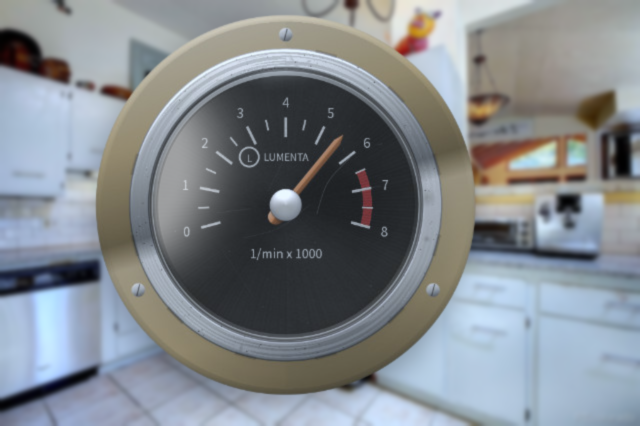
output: 5500 (rpm)
